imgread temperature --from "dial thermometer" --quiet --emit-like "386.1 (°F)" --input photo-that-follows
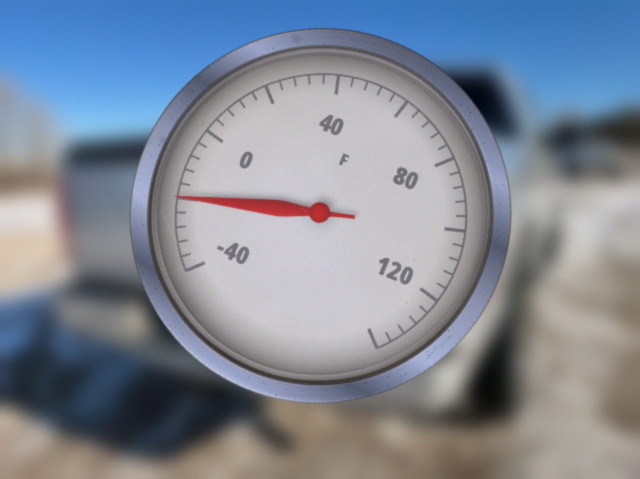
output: -20 (°F)
